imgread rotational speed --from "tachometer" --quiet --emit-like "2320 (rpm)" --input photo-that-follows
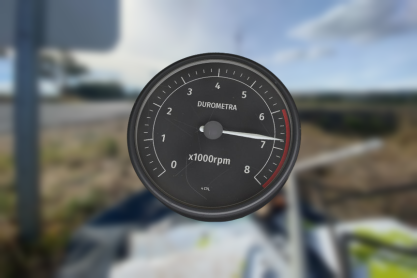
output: 6800 (rpm)
